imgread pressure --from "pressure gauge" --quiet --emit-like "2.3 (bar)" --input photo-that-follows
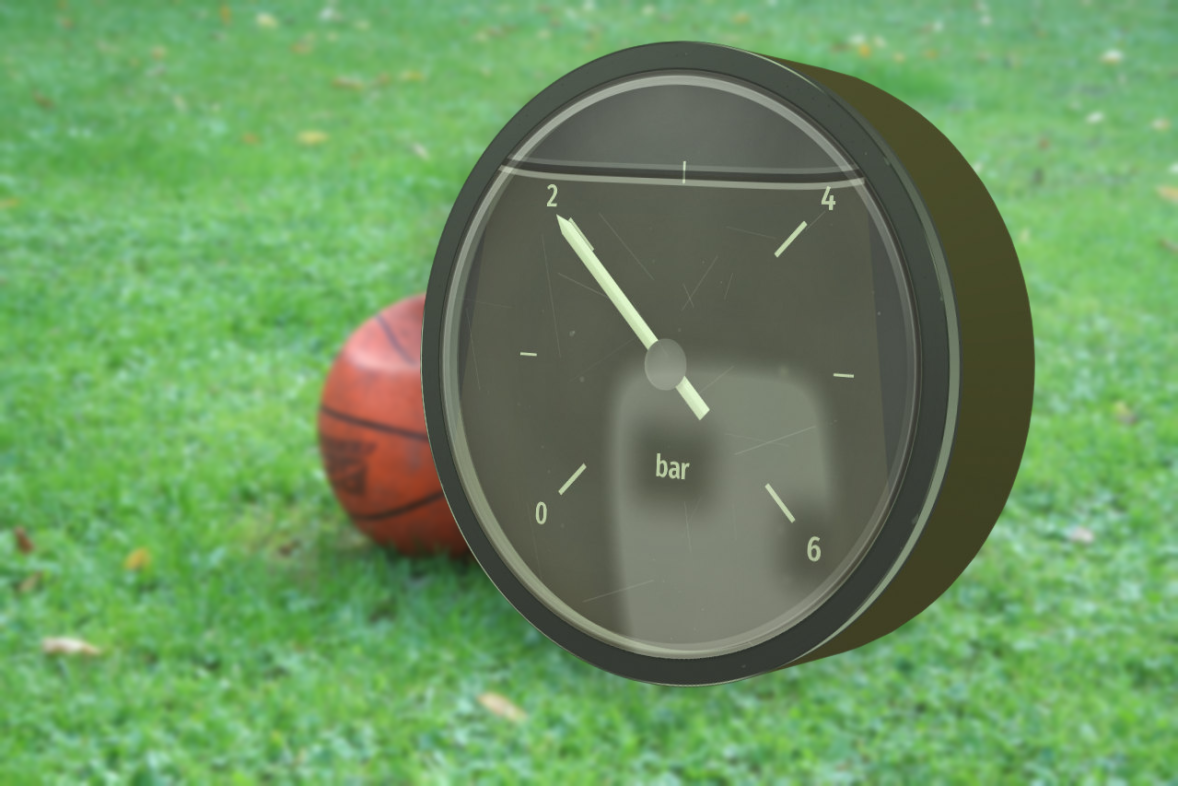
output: 2 (bar)
